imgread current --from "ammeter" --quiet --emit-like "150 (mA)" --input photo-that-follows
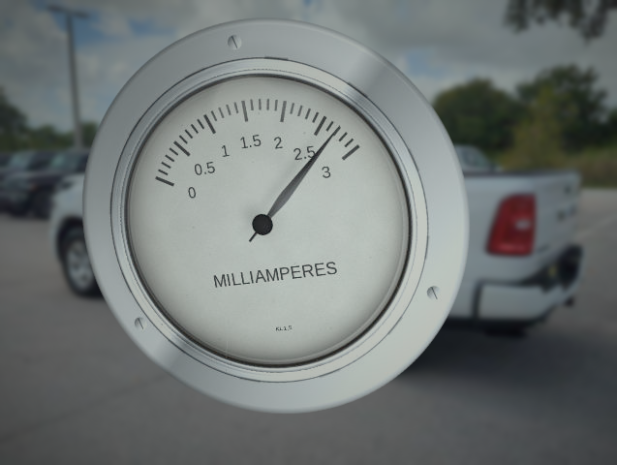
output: 2.7 (mA)
